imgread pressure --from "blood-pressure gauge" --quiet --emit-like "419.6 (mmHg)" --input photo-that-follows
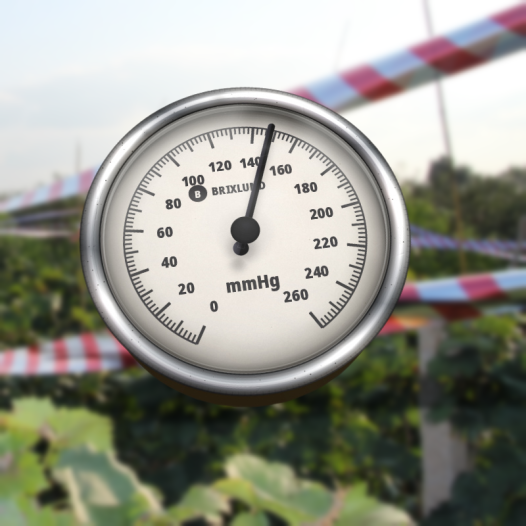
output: 148 (mmHg)
